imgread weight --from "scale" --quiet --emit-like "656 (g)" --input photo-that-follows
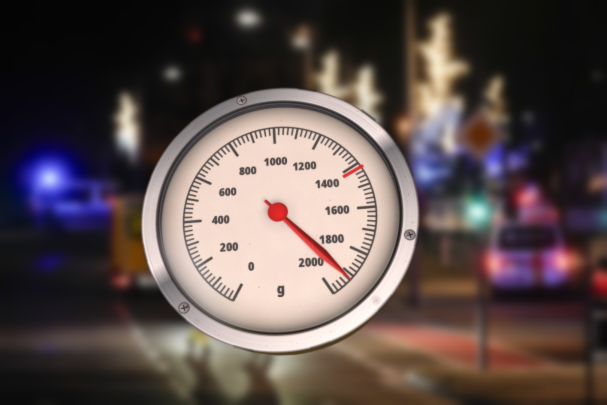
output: 1920 (g)
